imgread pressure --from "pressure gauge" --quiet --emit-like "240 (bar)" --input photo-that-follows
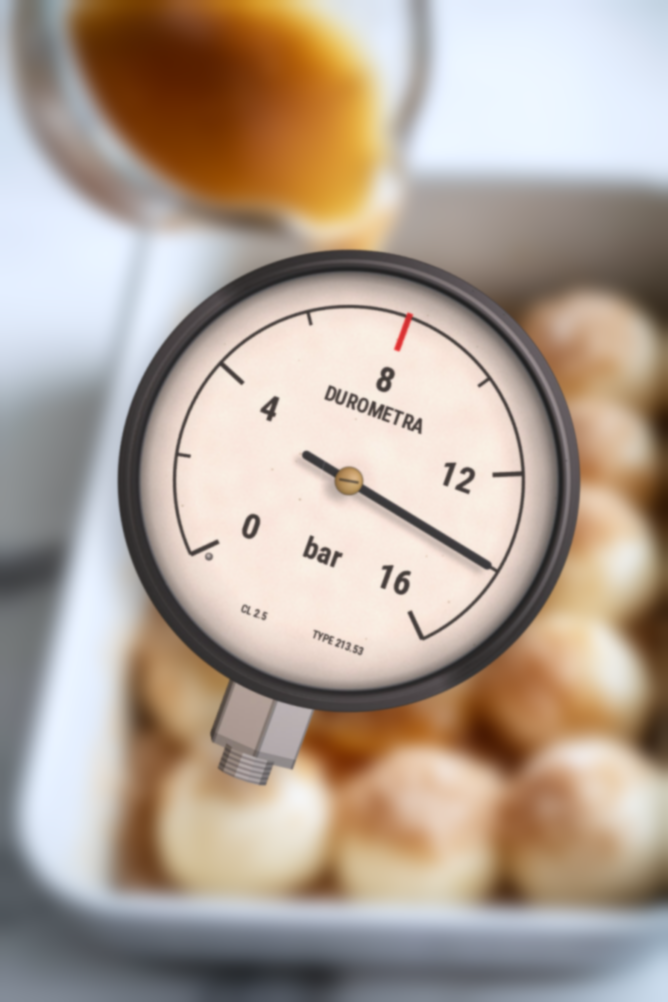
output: 14 (bar)
